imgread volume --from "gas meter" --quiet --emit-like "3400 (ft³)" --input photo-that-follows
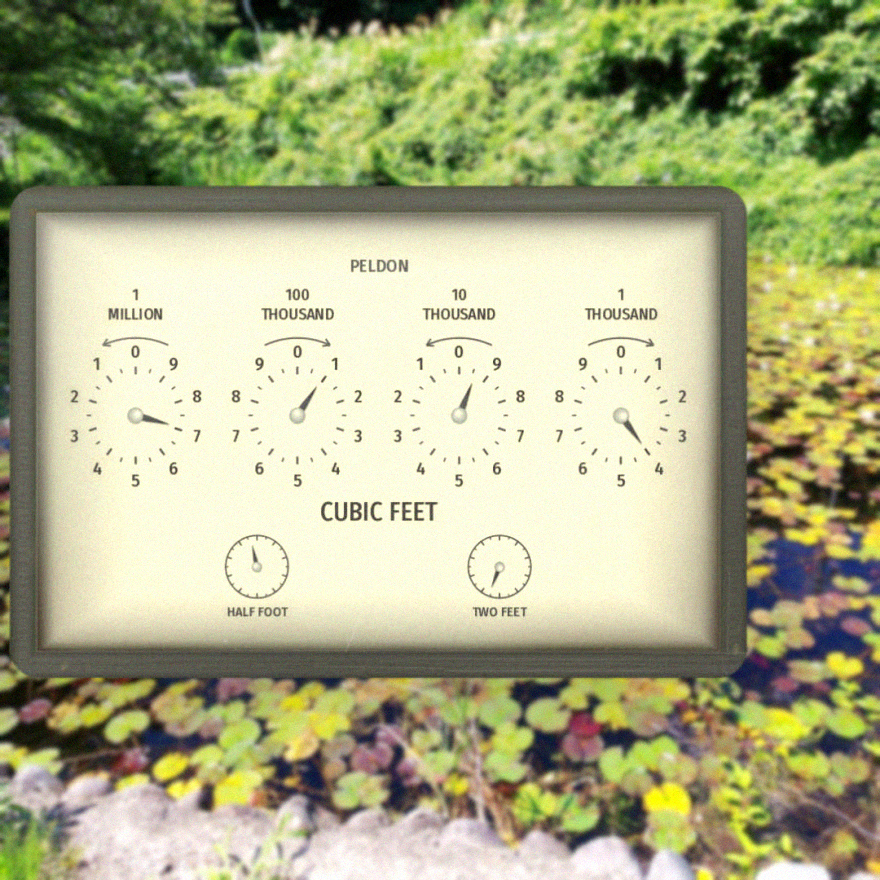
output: 709400 (ft³)
